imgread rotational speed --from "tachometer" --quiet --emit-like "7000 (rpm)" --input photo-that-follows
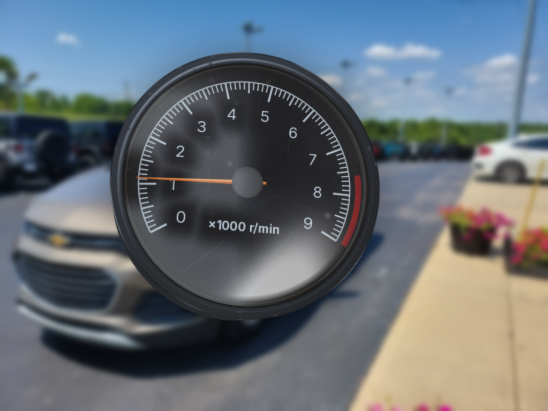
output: 1100 (rpm)
